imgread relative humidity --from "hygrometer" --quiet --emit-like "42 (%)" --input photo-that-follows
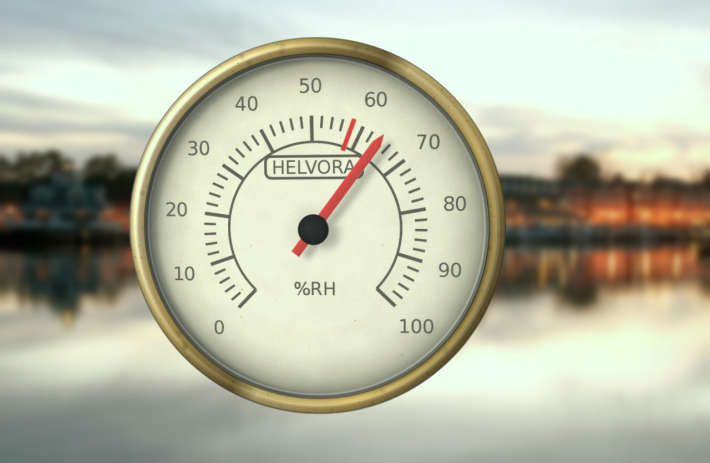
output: 64 (%)
